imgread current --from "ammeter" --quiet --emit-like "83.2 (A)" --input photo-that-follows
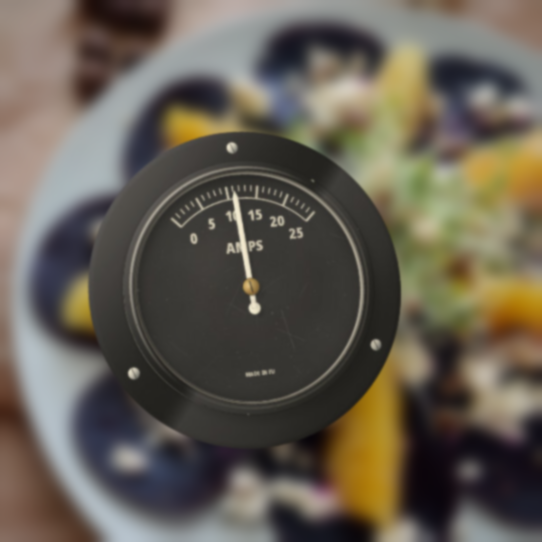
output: 11 (A)
